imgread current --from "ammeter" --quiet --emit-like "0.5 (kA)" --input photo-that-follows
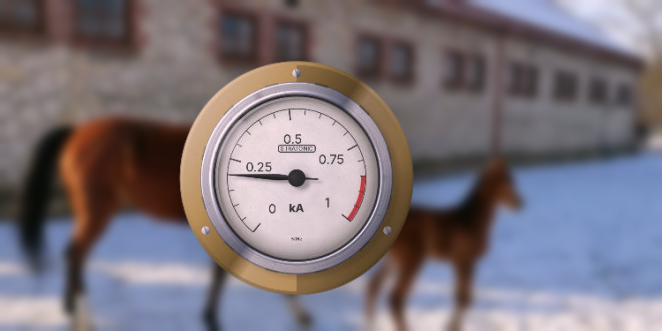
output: 0.2 (kA)
